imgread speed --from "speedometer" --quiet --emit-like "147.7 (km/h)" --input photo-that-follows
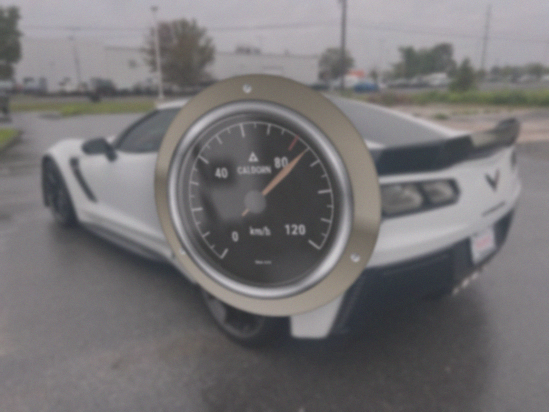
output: 85 (km/h)
